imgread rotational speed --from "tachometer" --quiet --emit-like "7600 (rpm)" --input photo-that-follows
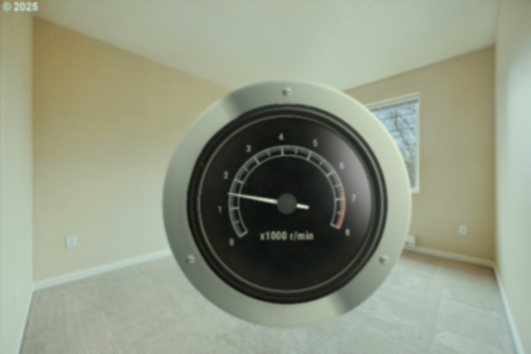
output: 1500 (rpm)
